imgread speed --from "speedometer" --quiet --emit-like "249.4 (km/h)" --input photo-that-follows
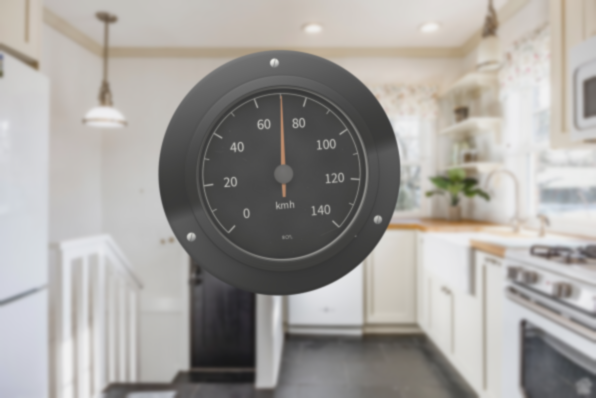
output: 70 (km/h)
